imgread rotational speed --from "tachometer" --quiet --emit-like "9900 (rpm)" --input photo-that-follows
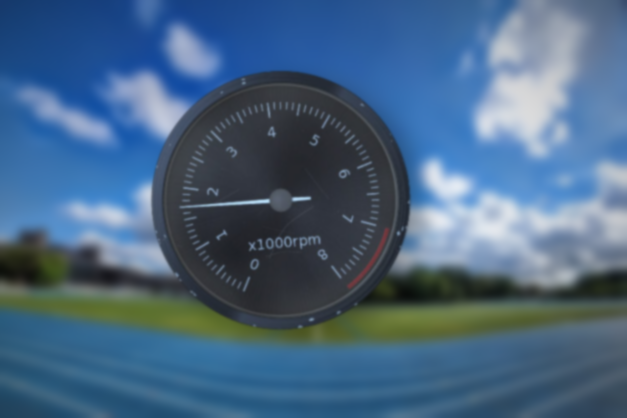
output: 1700 (rpm)
